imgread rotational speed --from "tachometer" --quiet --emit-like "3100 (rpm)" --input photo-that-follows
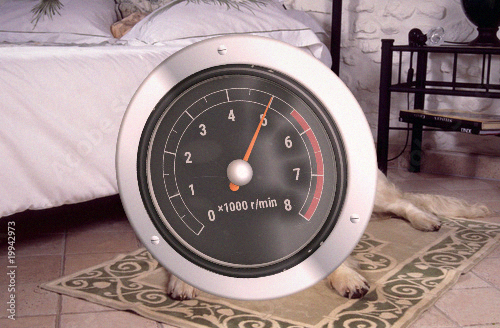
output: 5000 (rpm)
